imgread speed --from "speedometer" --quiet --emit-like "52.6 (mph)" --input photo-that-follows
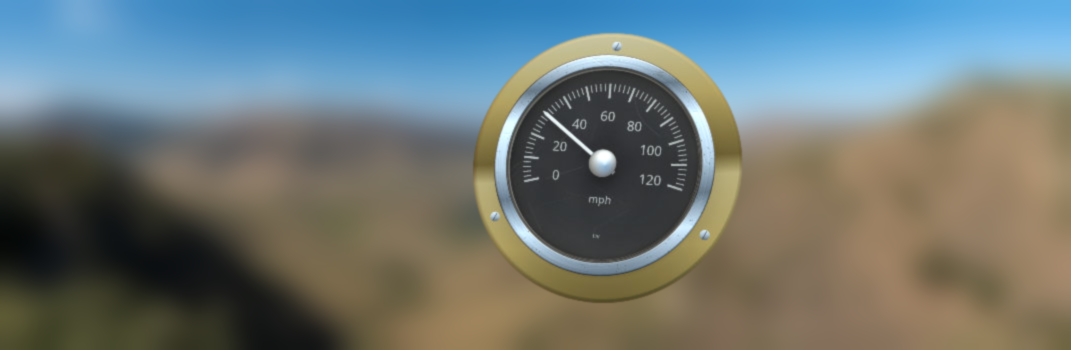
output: 30 (mph)
